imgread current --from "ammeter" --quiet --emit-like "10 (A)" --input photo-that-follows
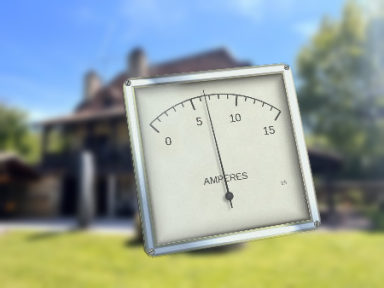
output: 6.5 (A)
